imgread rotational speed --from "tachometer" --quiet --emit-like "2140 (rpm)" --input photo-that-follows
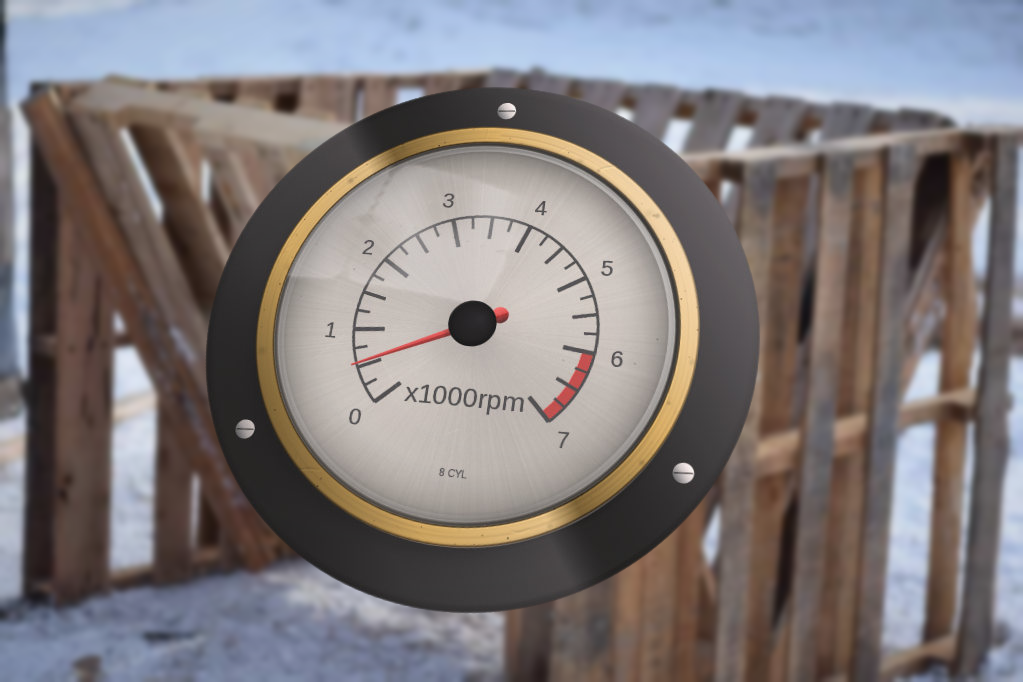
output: 500 (rpm)
